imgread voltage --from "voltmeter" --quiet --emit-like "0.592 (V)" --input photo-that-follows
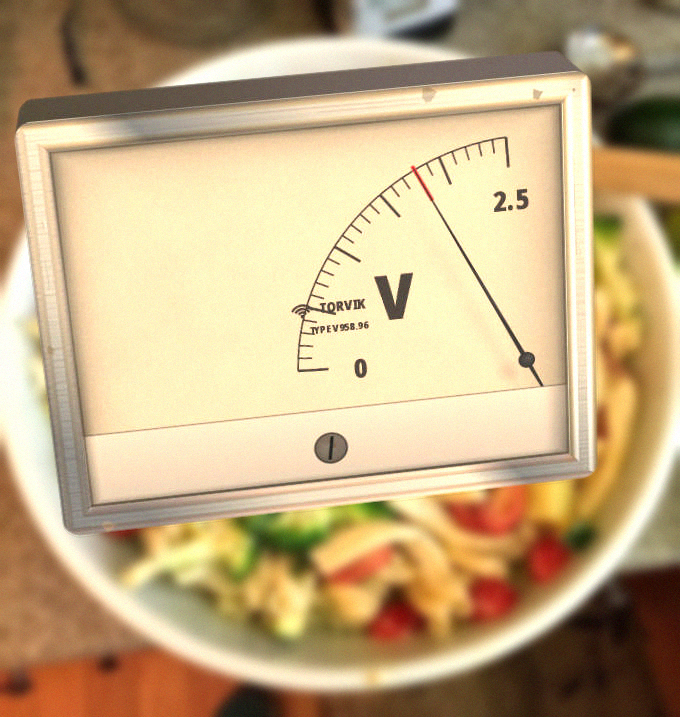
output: 1.8 (V)
